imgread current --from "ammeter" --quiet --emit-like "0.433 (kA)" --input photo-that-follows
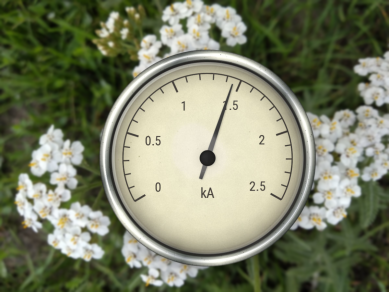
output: 1.45 (kA)
